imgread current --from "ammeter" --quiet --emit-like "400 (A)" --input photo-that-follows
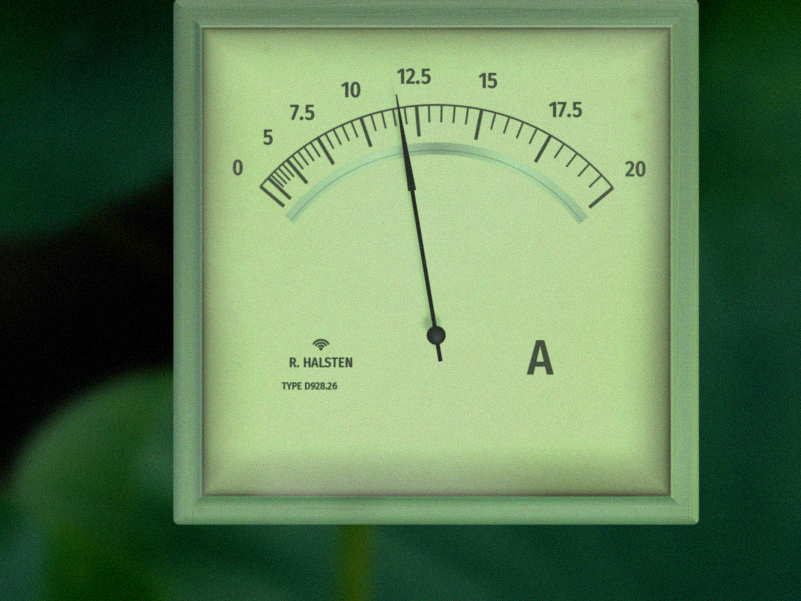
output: 11.75 (A)
